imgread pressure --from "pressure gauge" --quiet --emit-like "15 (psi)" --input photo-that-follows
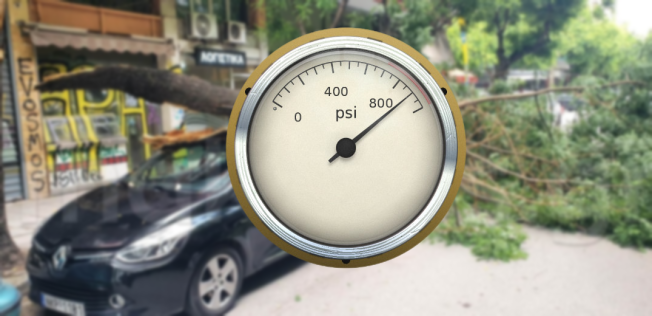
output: 900 (psi)
